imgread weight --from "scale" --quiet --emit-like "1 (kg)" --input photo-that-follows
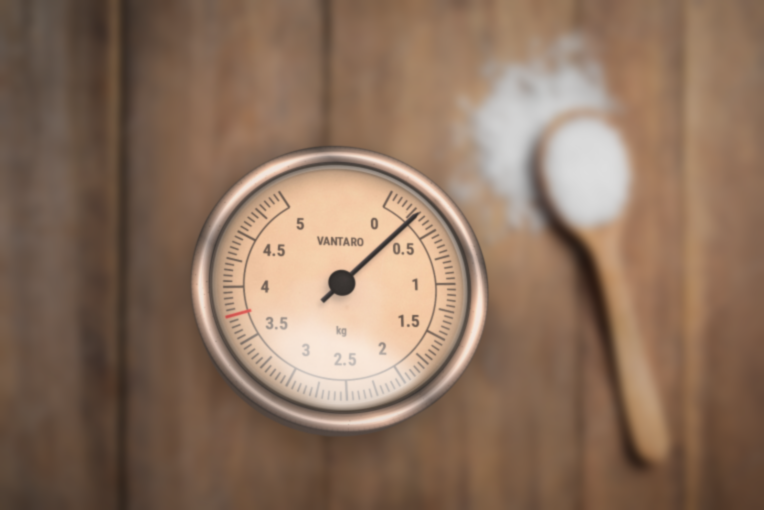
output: 0.3 (kg)
